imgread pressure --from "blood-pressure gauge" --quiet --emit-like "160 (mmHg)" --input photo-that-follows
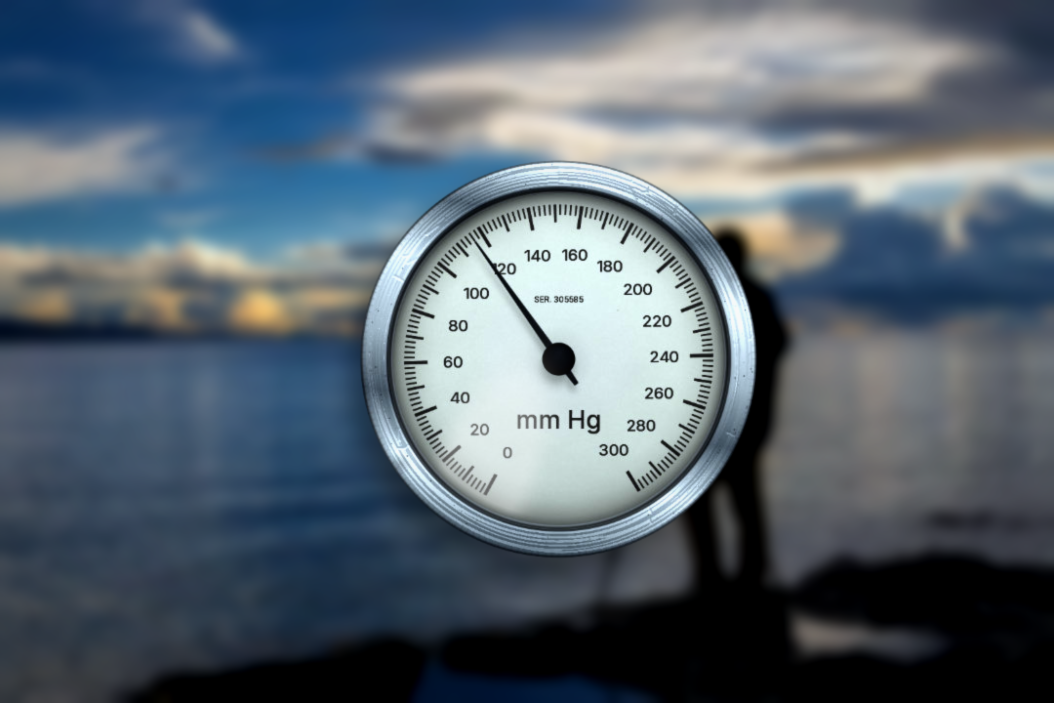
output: 116 (mmHg)
